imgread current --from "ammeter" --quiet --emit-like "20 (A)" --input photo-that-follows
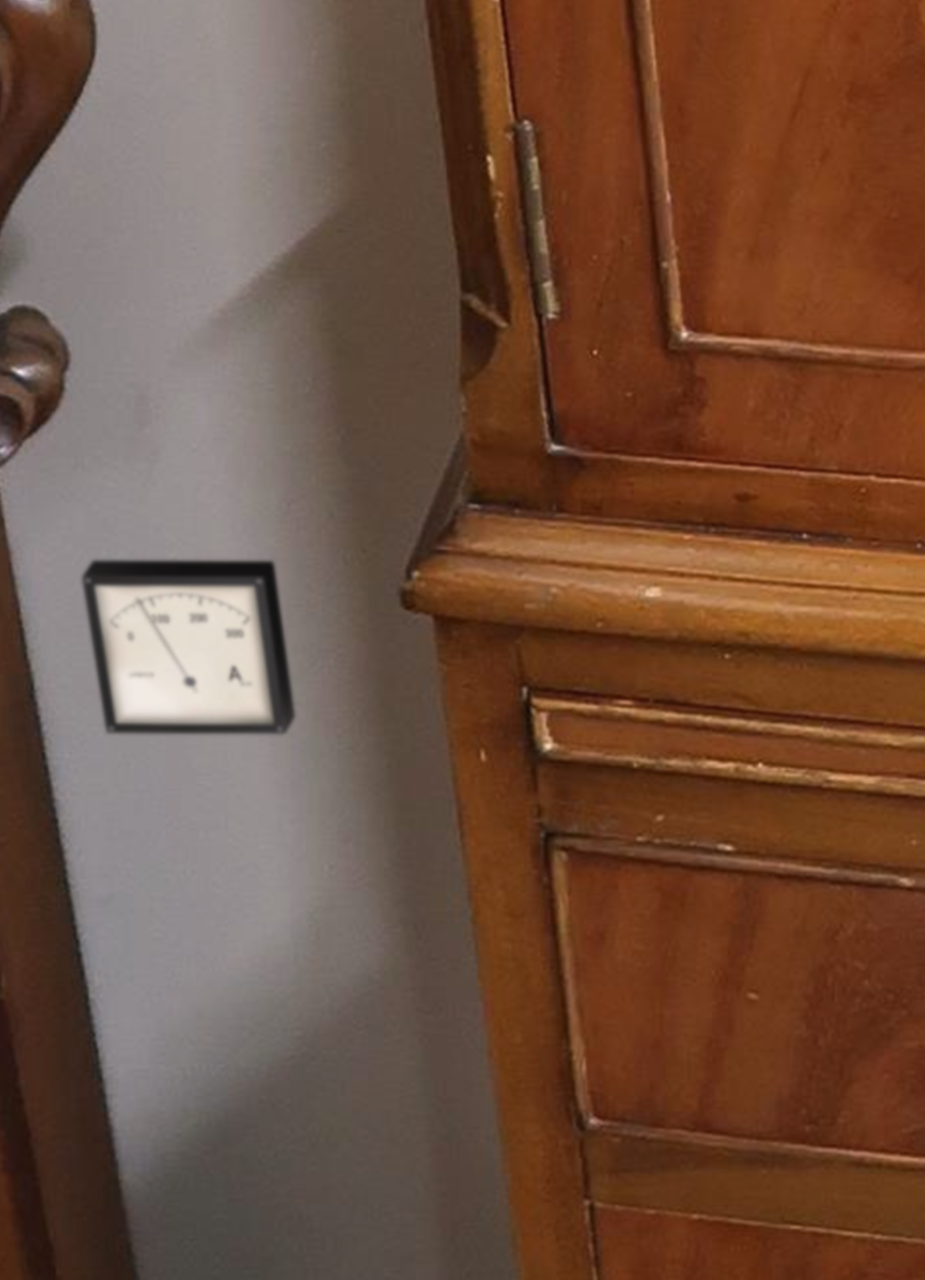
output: 80 (A)
